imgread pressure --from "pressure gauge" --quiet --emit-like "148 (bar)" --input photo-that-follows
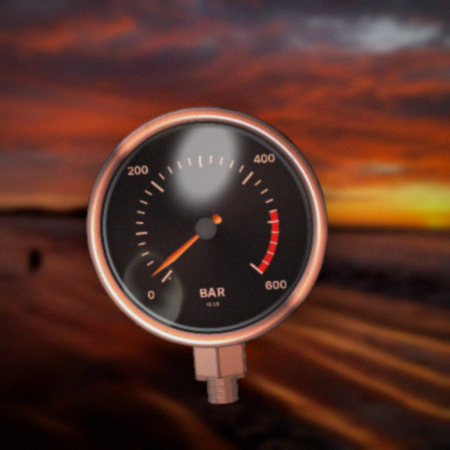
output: 20 (bar)
